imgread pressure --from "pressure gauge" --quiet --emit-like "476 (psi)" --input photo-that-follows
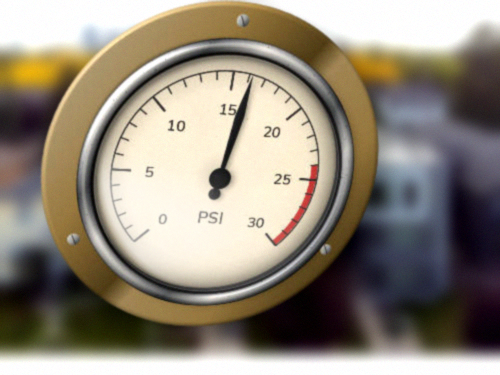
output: 16 (psi)
